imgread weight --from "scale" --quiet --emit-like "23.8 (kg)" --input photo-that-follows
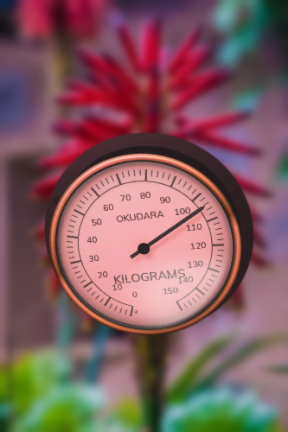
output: 104 (kg)
